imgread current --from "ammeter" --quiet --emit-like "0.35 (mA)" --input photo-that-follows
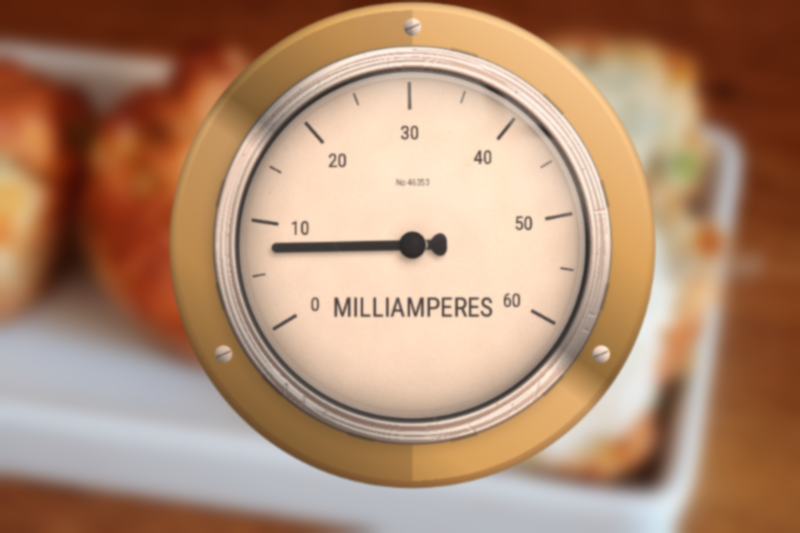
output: 7.5 (mA)
